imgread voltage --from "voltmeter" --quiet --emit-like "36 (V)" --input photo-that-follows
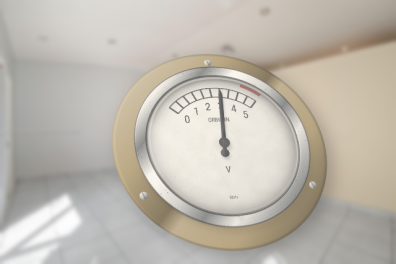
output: 3 (V)
